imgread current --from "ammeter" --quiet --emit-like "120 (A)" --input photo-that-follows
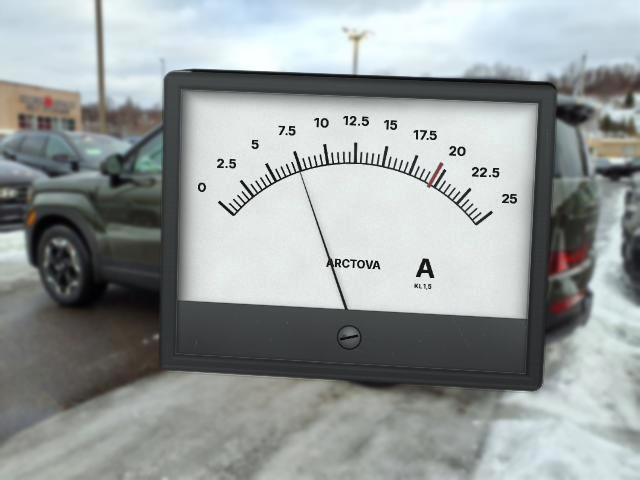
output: 7.5 (A)
